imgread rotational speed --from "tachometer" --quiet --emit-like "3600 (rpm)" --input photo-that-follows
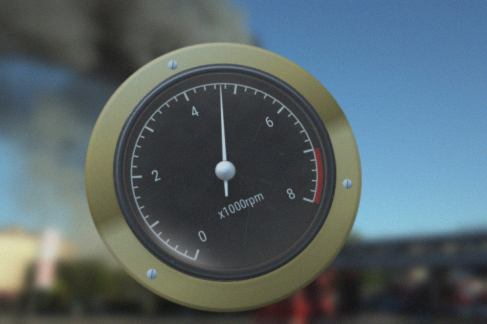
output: 4700 (rpm)
